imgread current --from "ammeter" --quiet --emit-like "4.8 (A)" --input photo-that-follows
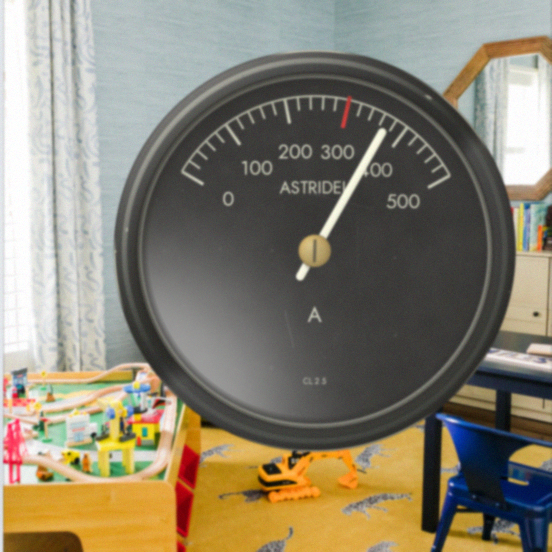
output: 370 (A)
